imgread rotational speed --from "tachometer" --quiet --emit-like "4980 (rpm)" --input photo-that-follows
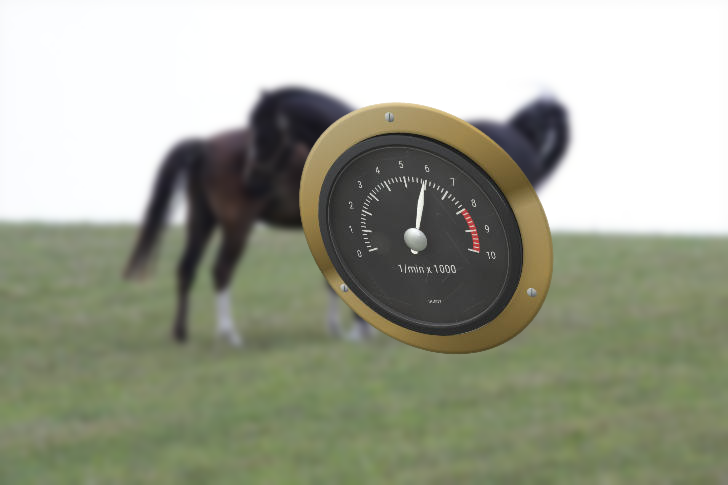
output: 6000 (rpm)
